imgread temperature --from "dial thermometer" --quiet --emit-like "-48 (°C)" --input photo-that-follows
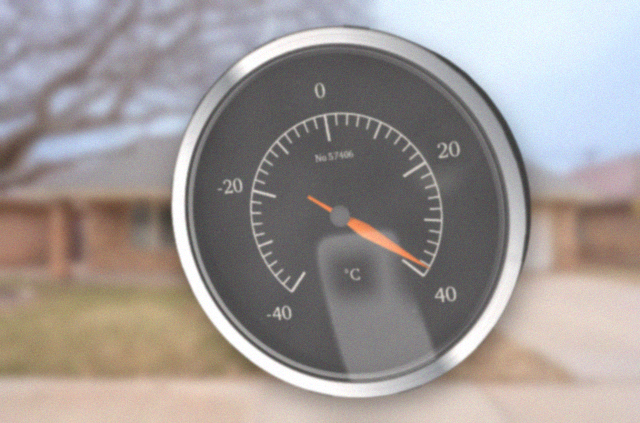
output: 38 (°C)
